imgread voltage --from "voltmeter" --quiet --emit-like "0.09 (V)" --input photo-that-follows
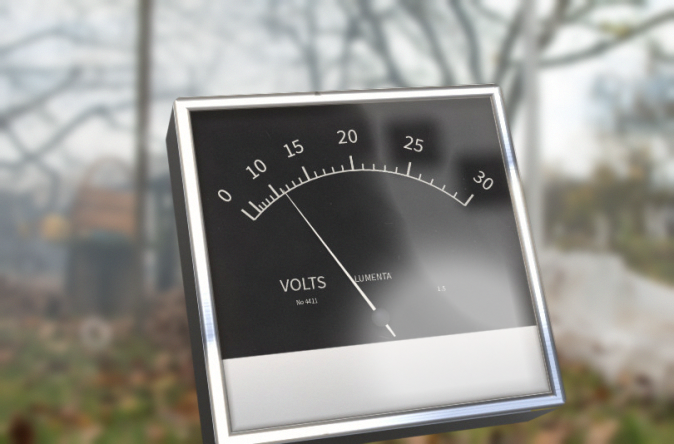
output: 11 (V)
